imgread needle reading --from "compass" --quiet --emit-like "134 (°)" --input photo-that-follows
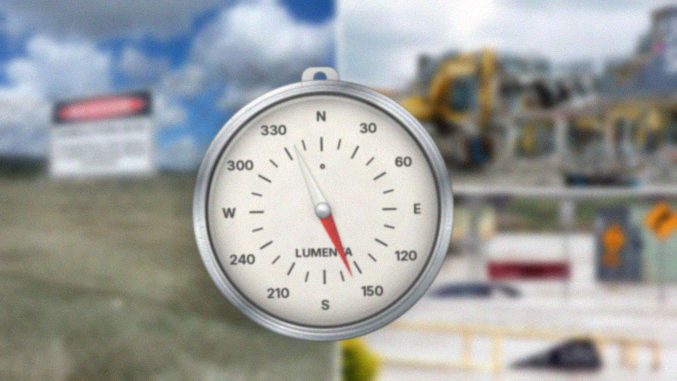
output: 157.5 (°)
